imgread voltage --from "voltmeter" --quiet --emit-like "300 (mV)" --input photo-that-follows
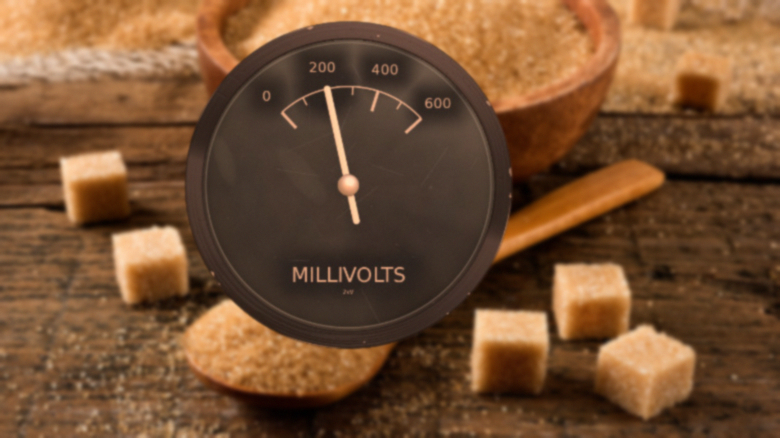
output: 200 (mV)
